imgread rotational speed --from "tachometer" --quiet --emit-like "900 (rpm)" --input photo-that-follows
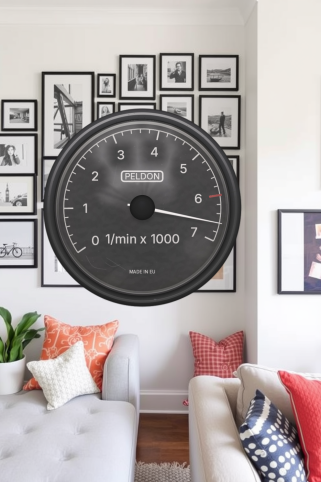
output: 6600 (rpm)
